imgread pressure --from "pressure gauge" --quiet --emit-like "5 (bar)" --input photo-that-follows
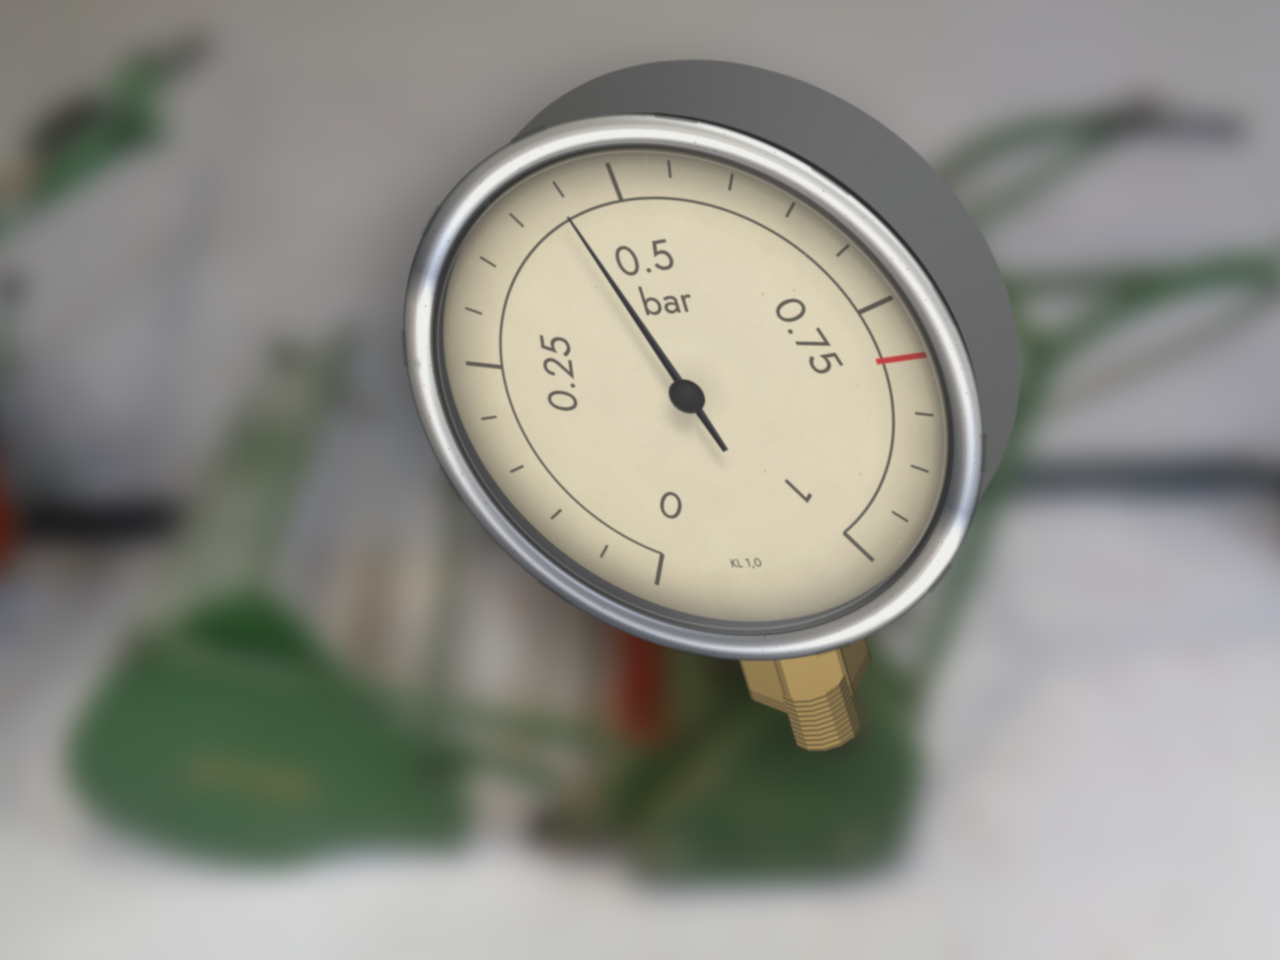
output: 0.45 (bar)
